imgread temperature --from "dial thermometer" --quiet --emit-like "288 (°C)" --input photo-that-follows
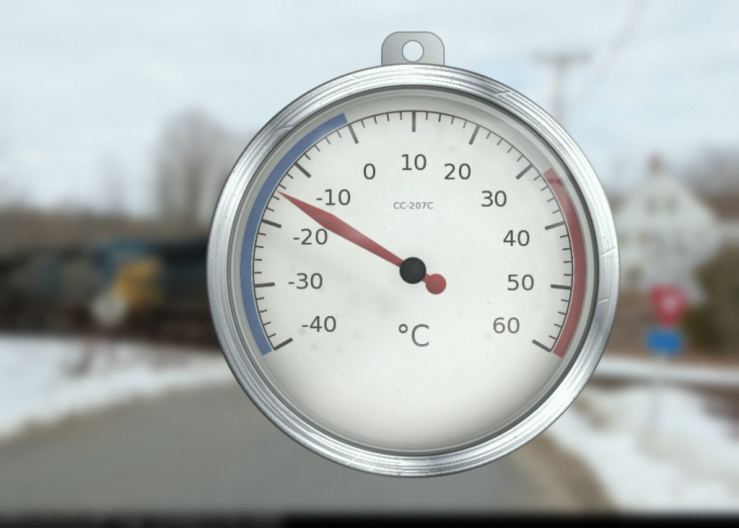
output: -15 (°C)
